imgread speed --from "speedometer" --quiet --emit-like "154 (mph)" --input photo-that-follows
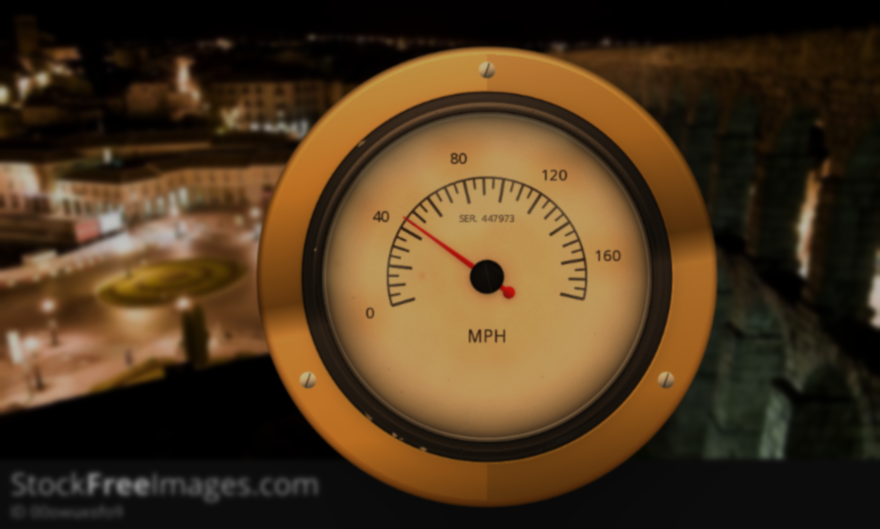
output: 45 (mph)
